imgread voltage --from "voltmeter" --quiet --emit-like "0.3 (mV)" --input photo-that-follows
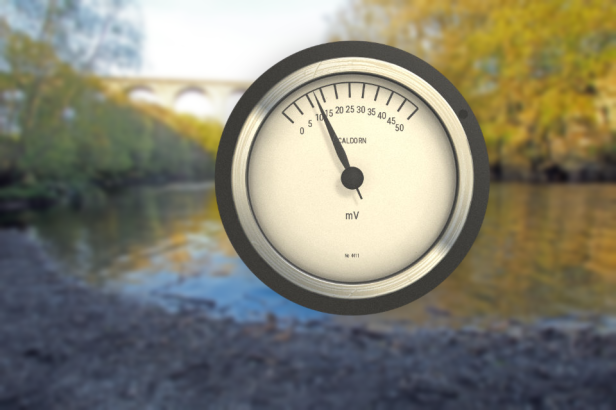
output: 12.5 (mV)
